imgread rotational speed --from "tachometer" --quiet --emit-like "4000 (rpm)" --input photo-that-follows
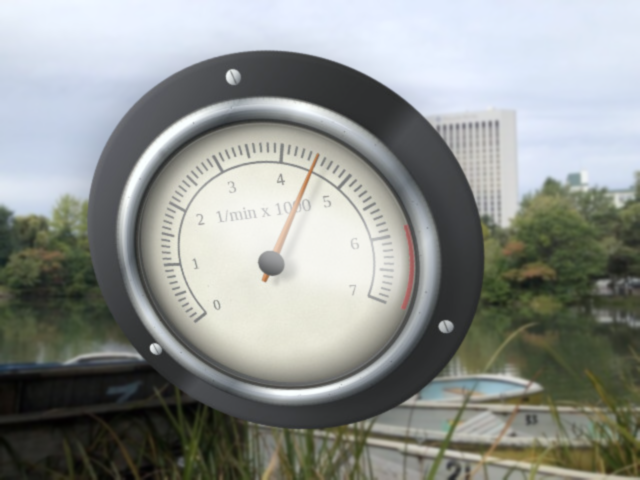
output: 4500 (rpm)
